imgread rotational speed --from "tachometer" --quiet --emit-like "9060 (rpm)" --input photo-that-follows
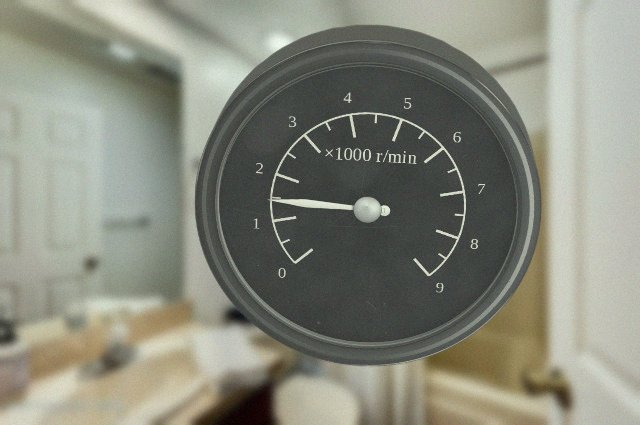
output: 1500 (rpm)
